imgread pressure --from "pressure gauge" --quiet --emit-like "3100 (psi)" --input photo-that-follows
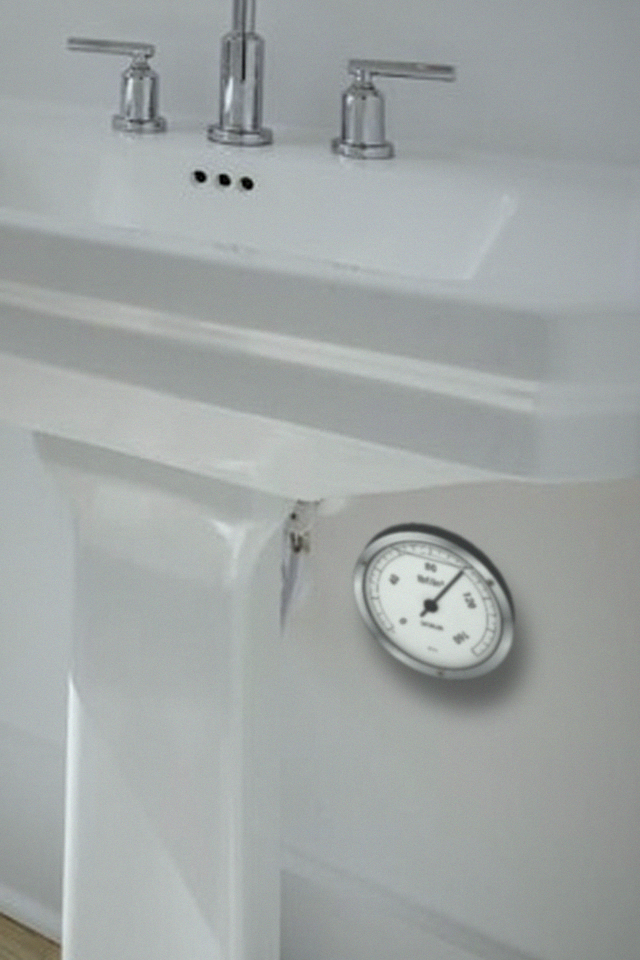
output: 100 (psi)
